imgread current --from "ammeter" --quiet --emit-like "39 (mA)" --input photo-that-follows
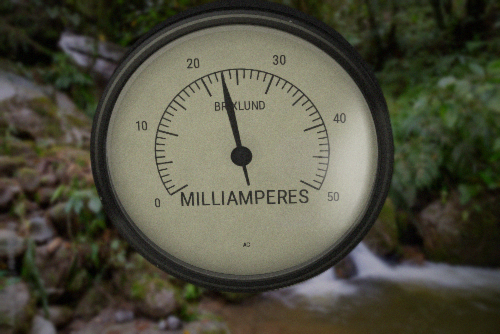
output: 23 (mA)
